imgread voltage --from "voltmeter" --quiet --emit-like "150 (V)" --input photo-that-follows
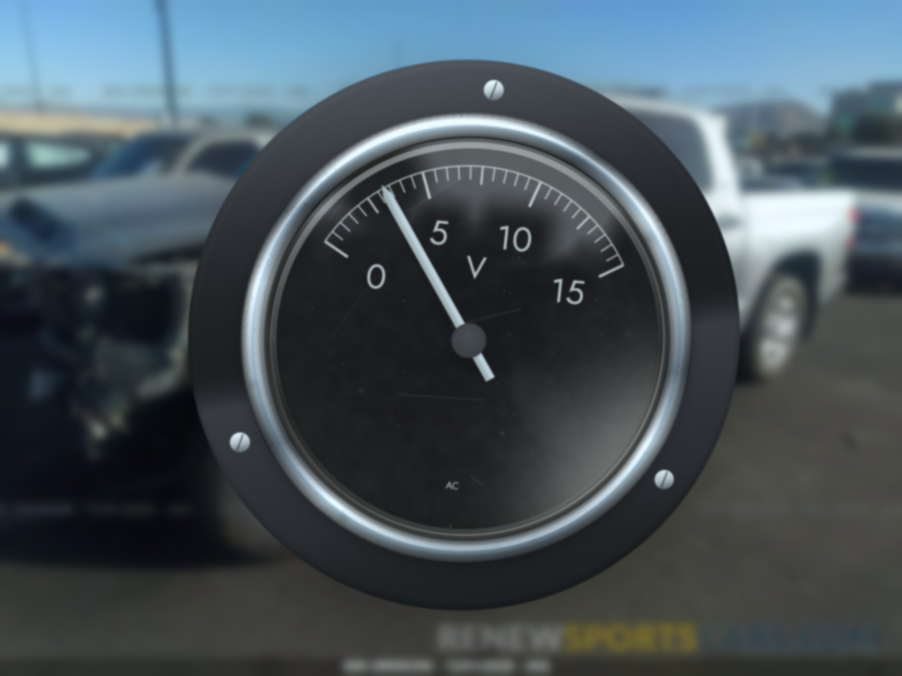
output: 3.25 (V)
